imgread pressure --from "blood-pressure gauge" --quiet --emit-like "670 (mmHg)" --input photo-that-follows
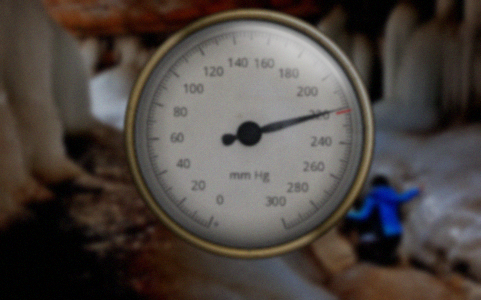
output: 220 (mmHg)
